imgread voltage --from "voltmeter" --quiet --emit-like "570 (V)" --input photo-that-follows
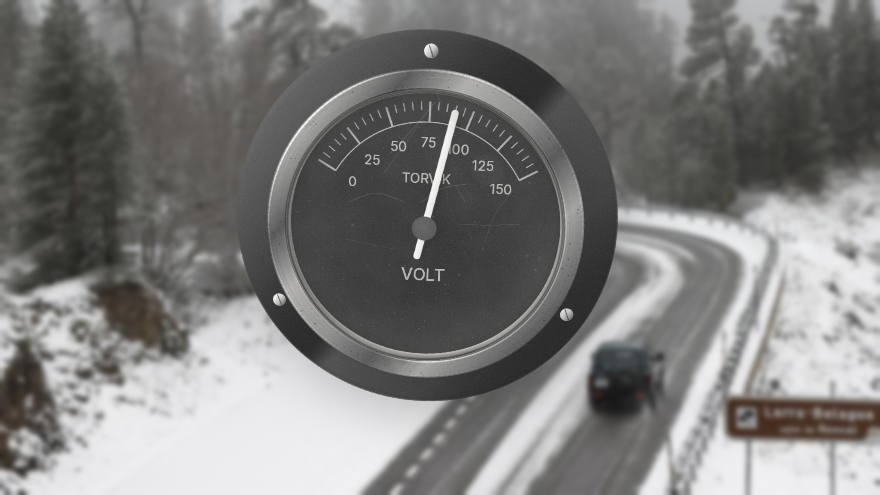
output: 90 (V)
